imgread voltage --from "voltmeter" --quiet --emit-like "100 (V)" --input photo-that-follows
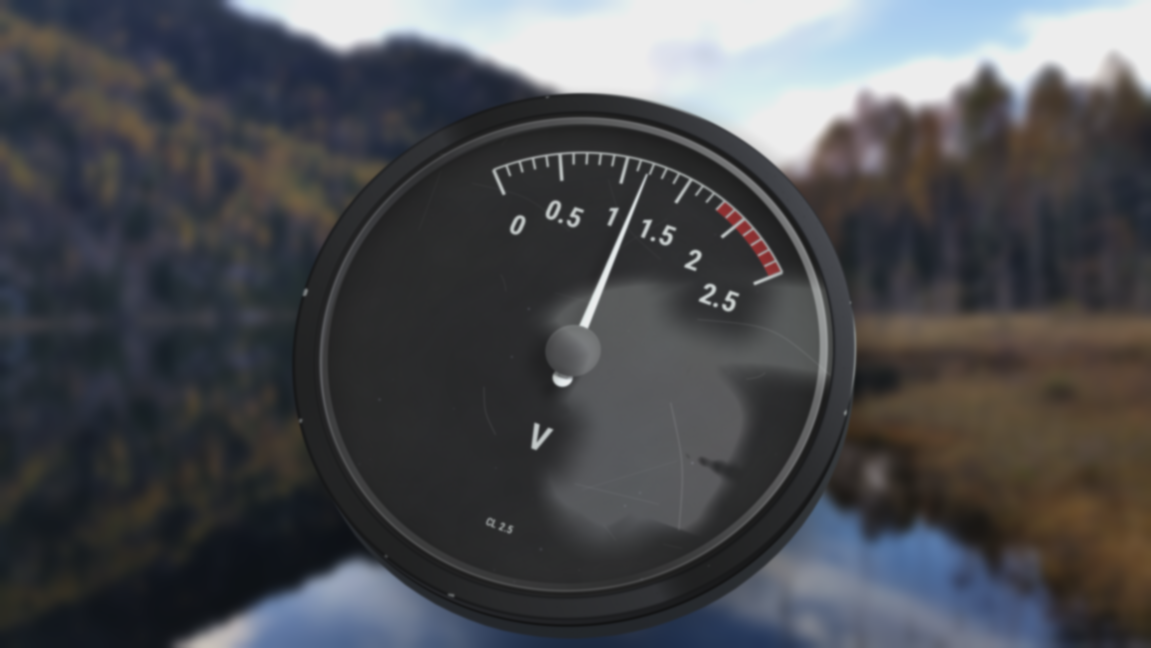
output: 1.2 (V)
